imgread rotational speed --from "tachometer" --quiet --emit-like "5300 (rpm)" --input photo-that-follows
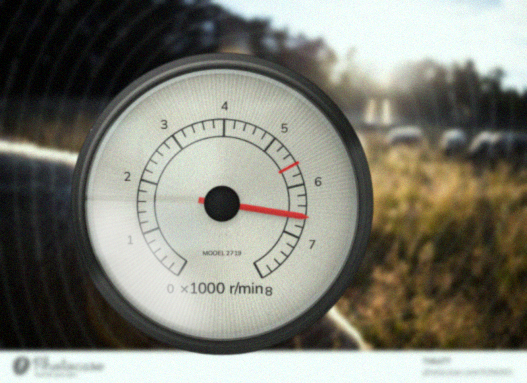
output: 6600 (rpm)
